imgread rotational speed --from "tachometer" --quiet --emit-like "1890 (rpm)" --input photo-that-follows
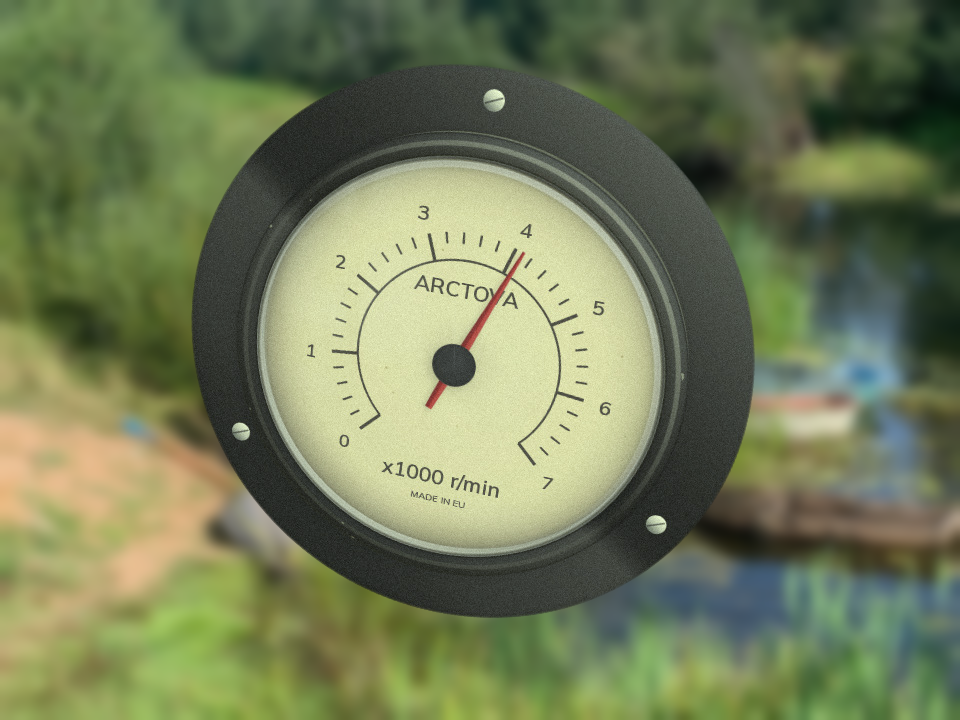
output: 4100 (rpm)
